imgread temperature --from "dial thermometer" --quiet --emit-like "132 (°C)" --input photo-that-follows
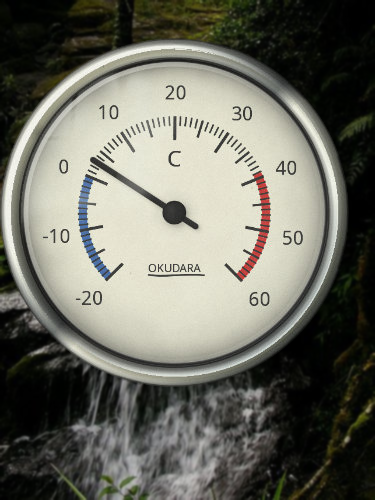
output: 3 (°C)
